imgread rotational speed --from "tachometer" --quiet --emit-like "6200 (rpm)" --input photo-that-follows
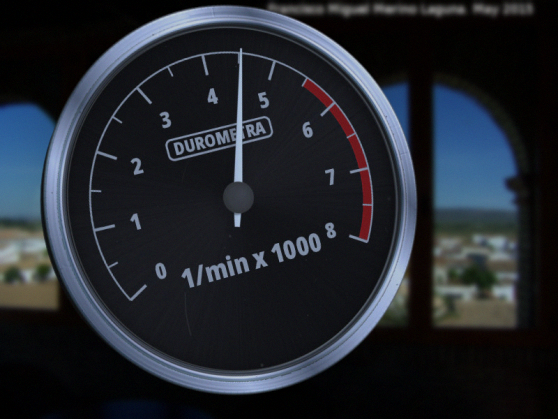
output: 4500 (rpm)
